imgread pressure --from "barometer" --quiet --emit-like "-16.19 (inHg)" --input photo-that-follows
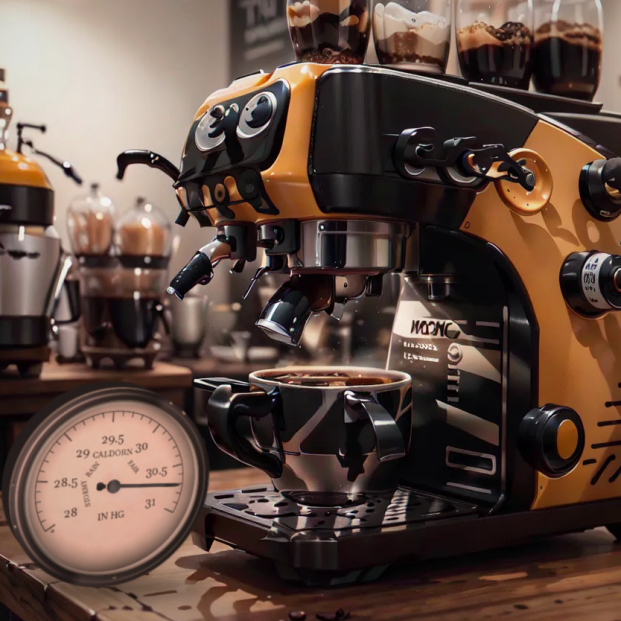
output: 30.7 (inHg)
